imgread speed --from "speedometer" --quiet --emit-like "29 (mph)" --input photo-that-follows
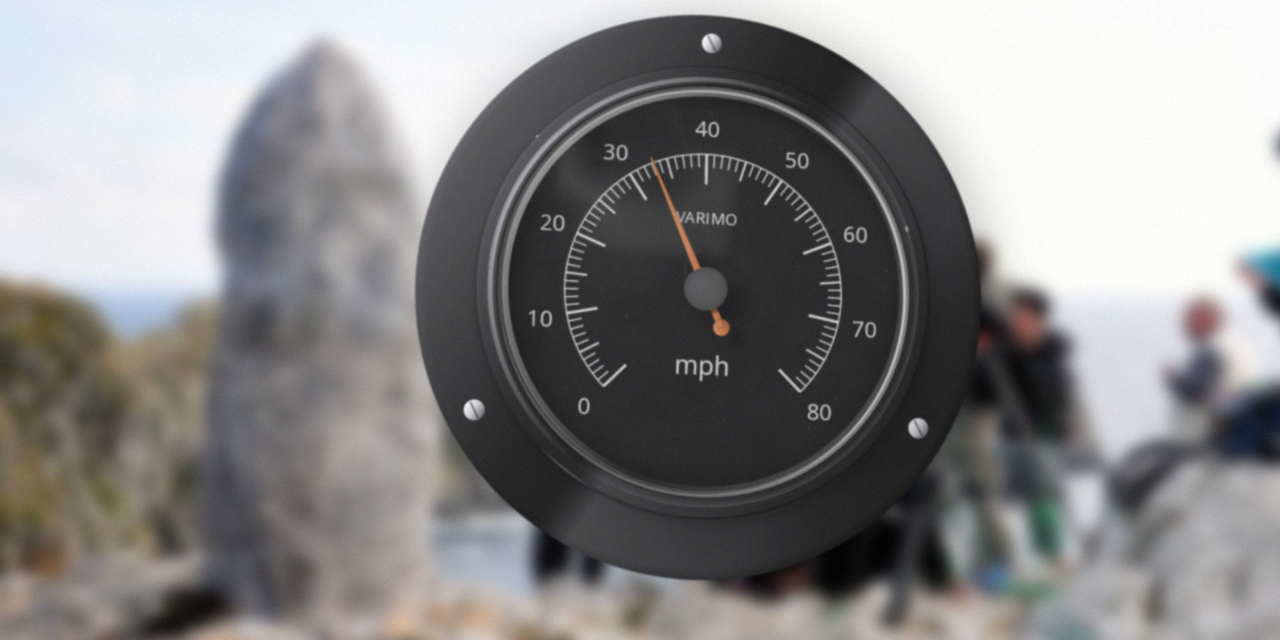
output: 33 (mph)
